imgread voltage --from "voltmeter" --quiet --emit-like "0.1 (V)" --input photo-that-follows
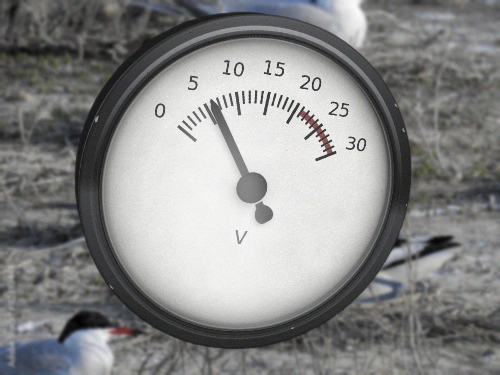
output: 6 (V)
